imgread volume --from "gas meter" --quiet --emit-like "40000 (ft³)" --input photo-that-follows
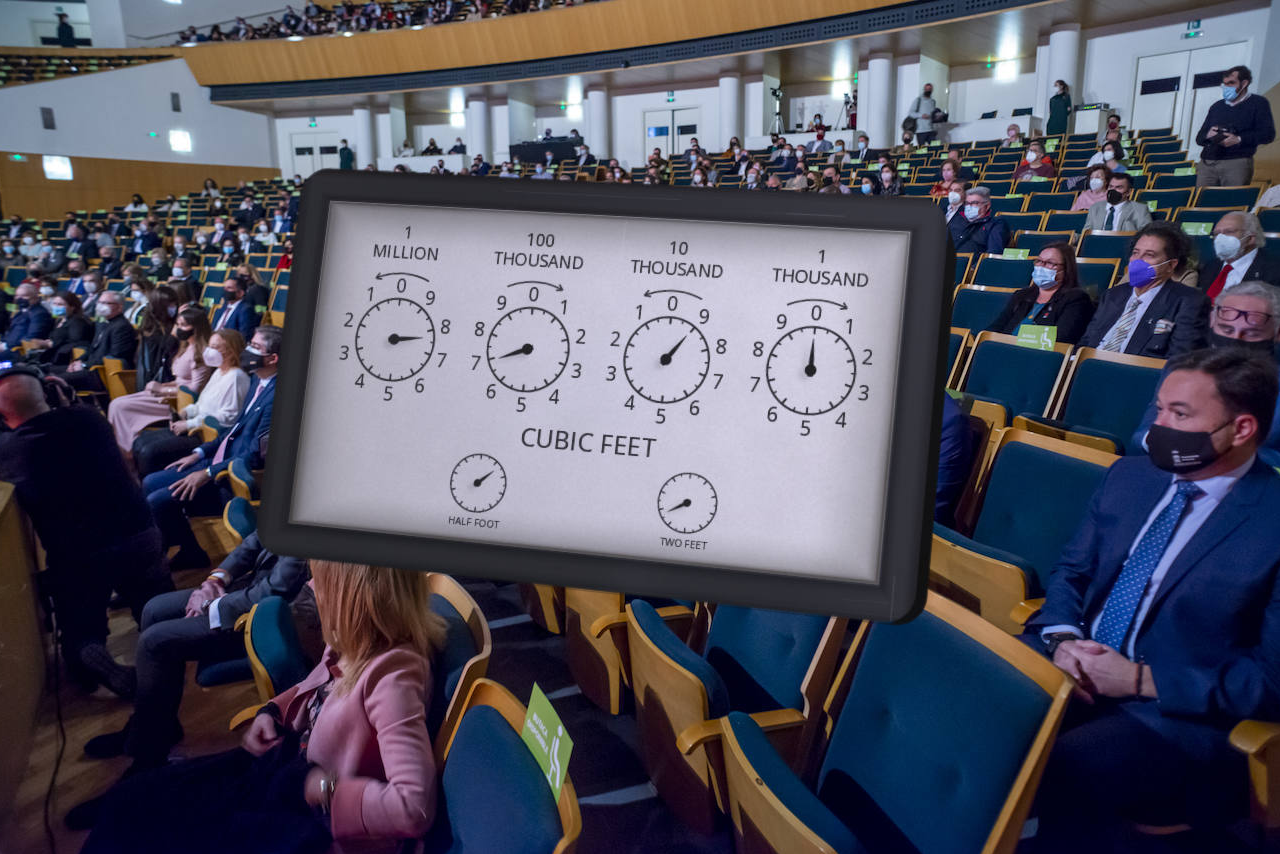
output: 769000 (ft³)
